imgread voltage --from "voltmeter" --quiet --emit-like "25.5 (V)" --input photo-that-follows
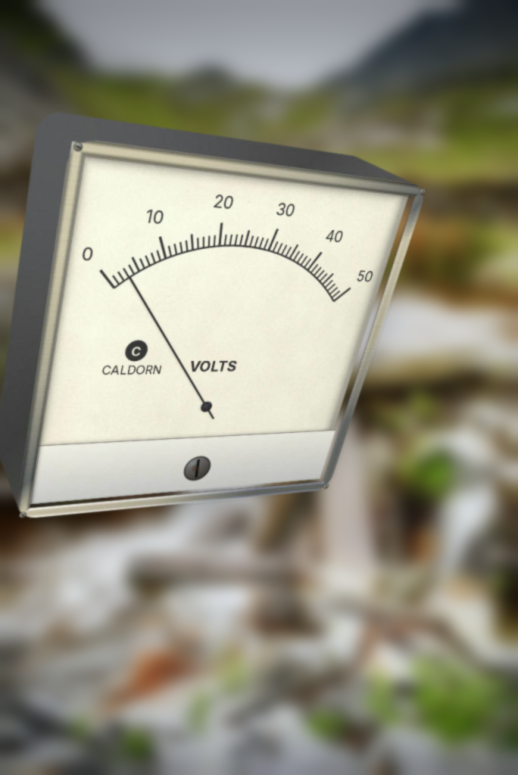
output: 3 (V)
